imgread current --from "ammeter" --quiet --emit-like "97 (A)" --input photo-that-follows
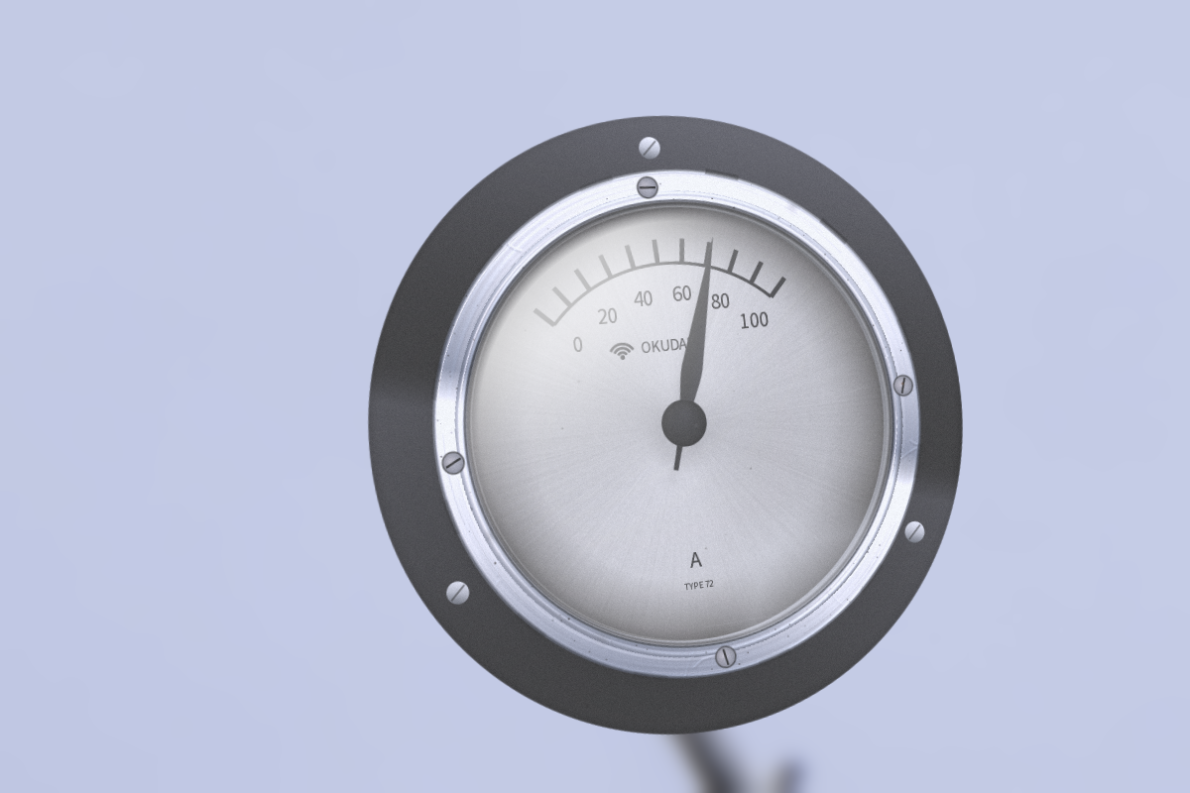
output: 70 (A)
